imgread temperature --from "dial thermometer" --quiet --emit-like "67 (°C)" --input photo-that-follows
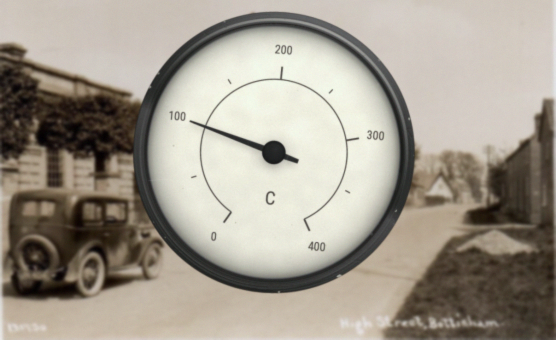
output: 100 (°C)
